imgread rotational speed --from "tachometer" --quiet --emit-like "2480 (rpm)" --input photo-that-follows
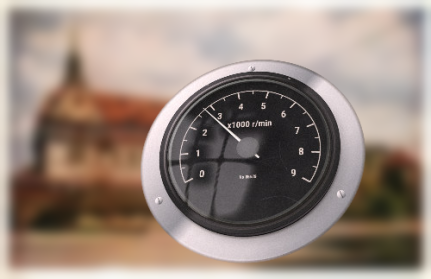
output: 2750 (rpm)
